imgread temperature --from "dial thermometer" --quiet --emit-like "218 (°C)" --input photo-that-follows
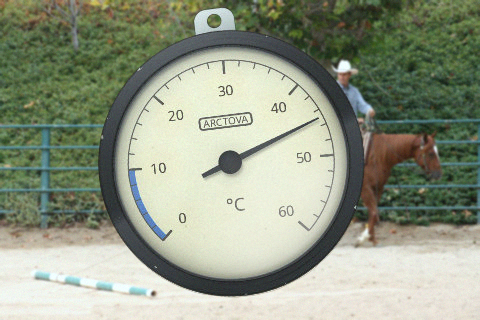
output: 45 (°C)
